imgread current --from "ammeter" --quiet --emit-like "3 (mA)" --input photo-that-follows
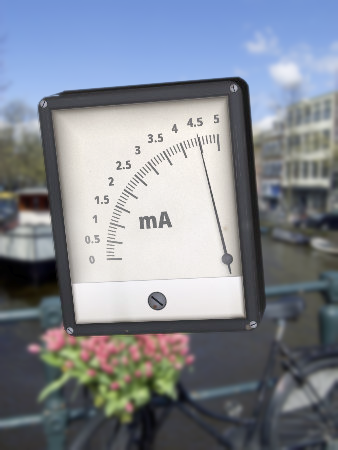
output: 4.5 (mA)
